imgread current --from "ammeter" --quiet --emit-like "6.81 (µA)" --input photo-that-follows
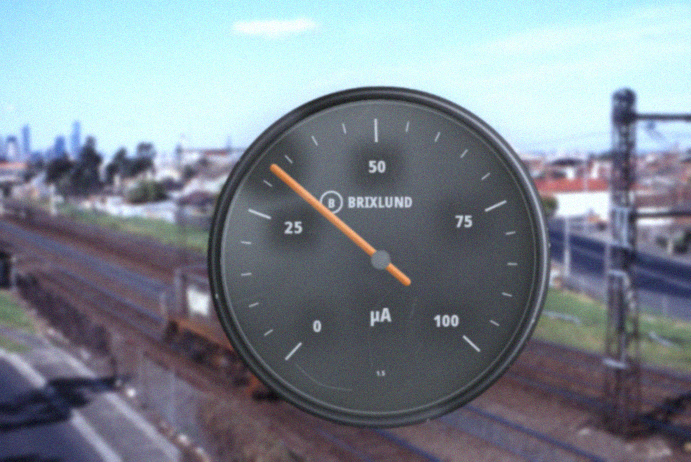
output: 32.5 (µA)
